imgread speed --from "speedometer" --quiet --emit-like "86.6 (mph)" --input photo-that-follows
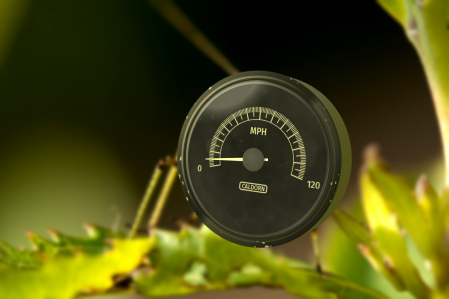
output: 5 (mph)
